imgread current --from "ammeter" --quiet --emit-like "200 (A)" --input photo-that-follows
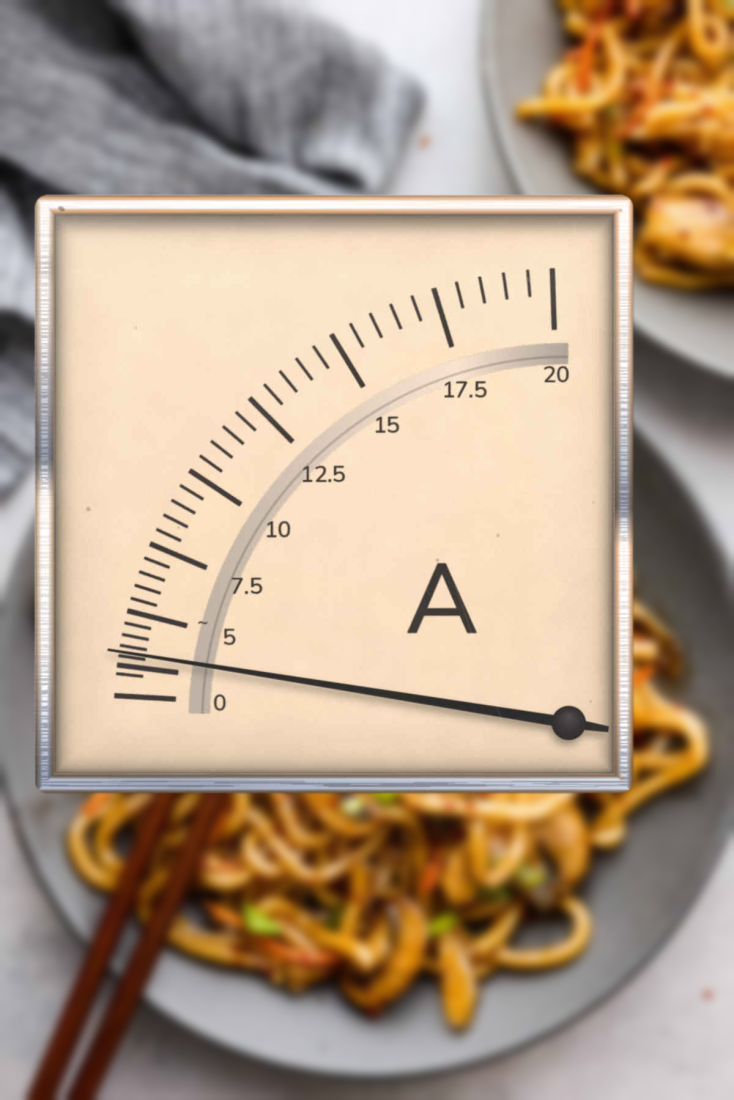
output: 3.25 (A)
